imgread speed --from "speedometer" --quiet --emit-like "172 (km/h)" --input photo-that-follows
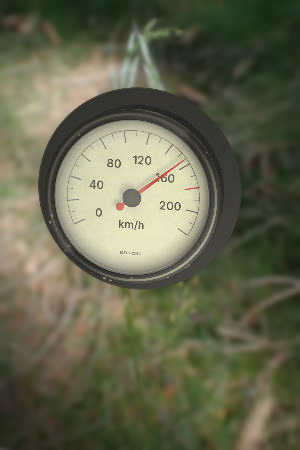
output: 155 (km/h)
